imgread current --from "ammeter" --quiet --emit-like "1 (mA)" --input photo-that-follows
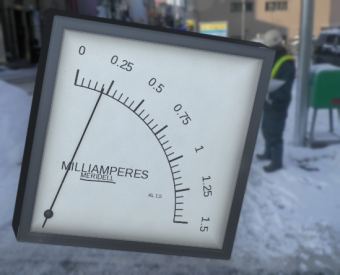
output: 0.2 (mA)
